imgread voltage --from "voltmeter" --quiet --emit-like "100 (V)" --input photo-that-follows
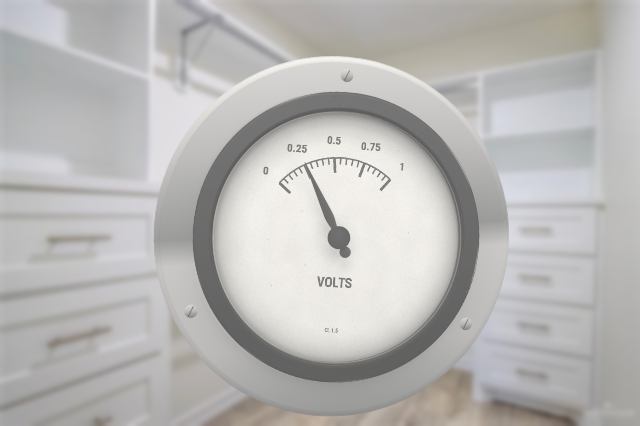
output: 0.25 (V)
